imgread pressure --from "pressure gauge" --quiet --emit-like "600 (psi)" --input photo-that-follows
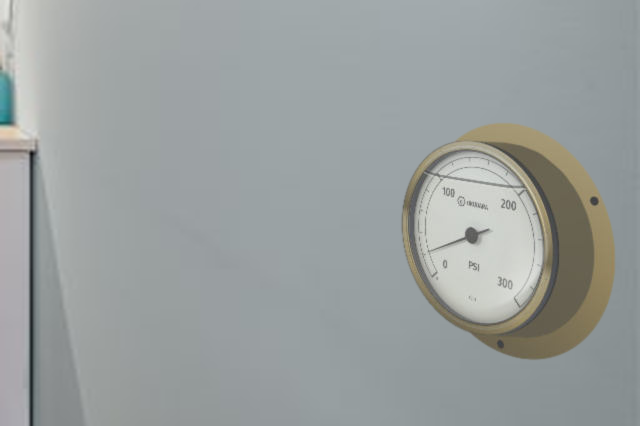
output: 20 (psi)
